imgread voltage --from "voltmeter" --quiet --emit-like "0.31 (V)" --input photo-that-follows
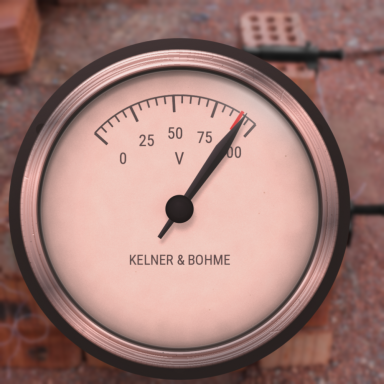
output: 92.5 (V)
